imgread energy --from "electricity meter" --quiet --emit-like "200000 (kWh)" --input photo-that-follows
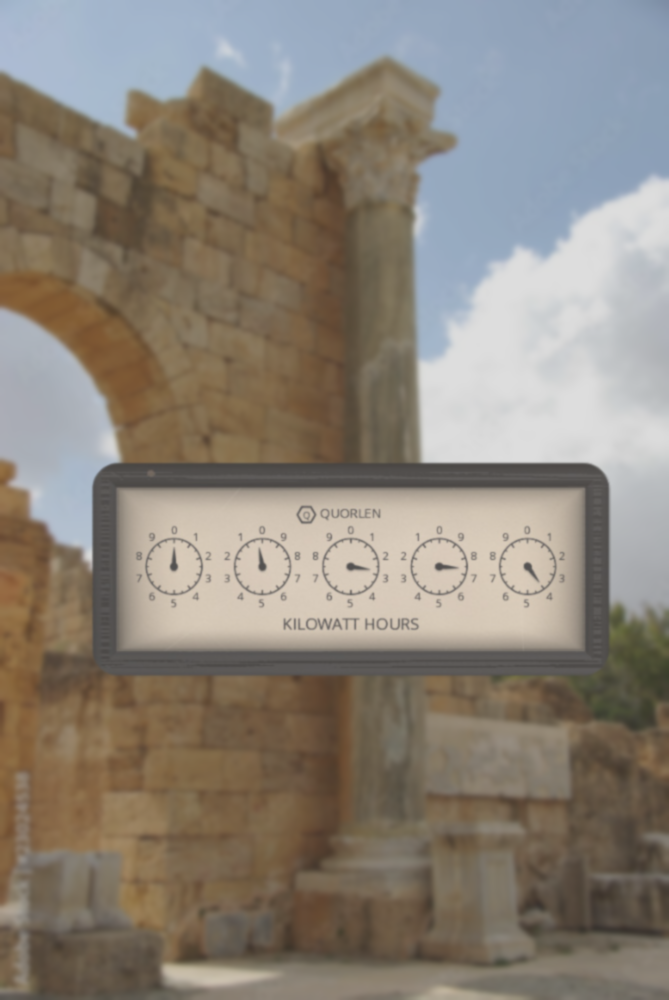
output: 274 (kWh)
